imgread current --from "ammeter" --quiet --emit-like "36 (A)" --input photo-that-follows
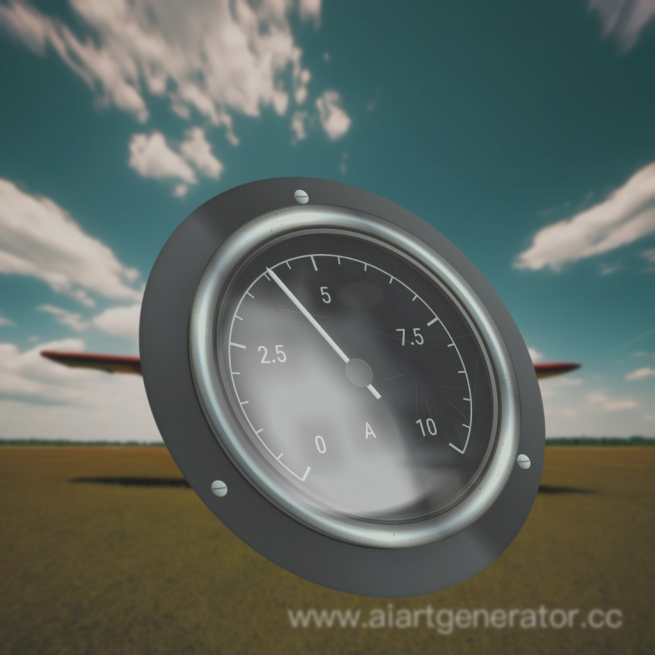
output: 4 (A)
